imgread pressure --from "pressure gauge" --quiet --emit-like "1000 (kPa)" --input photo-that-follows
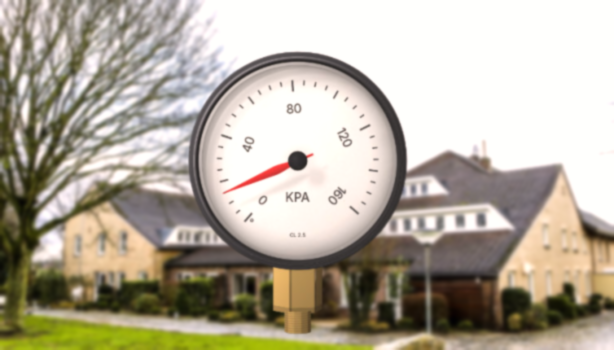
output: 15 (kPa)
